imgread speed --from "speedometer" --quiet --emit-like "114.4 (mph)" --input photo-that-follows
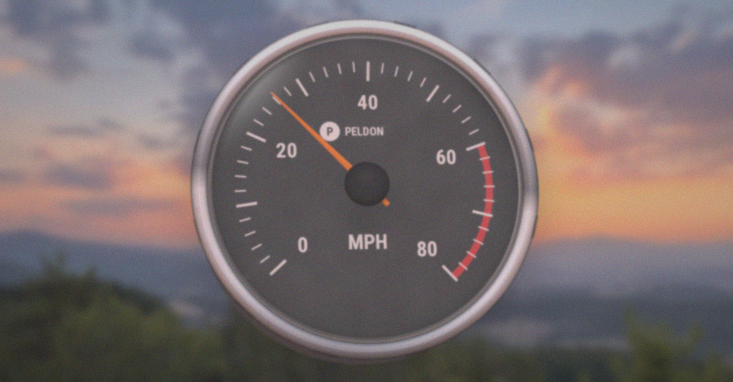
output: 26 (mph)
